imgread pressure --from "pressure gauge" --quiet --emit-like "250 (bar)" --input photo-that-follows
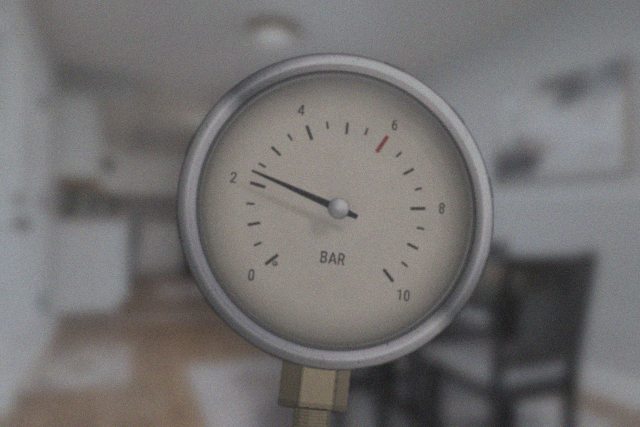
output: 2.25 (bar)
